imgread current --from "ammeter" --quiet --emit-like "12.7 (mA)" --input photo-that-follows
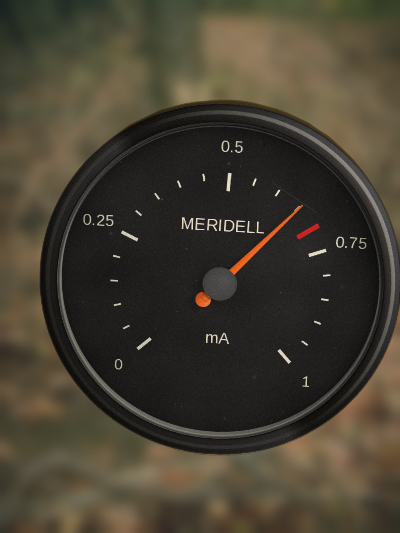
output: 0.65 (mA)
